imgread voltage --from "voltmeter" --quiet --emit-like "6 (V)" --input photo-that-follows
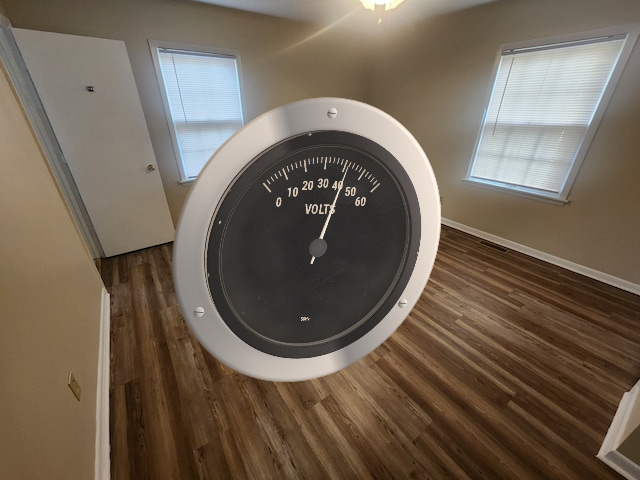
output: 40 (V)
